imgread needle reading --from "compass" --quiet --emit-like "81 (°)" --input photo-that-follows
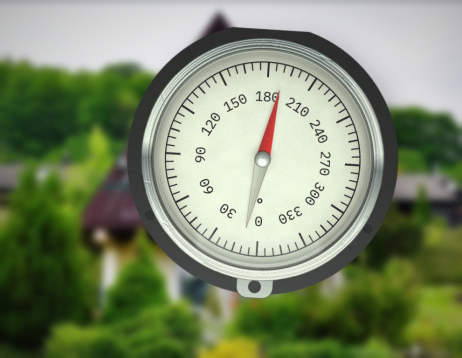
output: 190 (°)
